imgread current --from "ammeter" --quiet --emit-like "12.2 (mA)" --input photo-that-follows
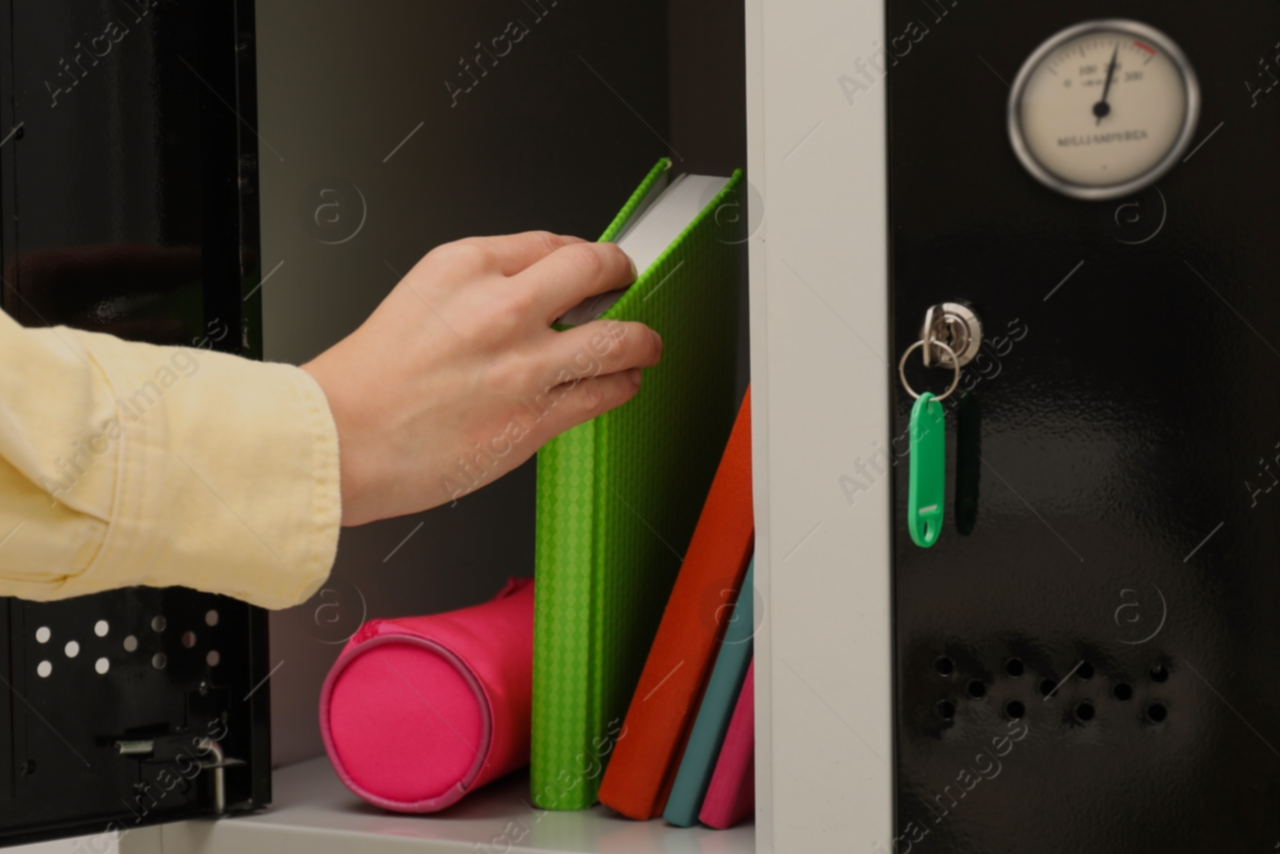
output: 200 (mA)
